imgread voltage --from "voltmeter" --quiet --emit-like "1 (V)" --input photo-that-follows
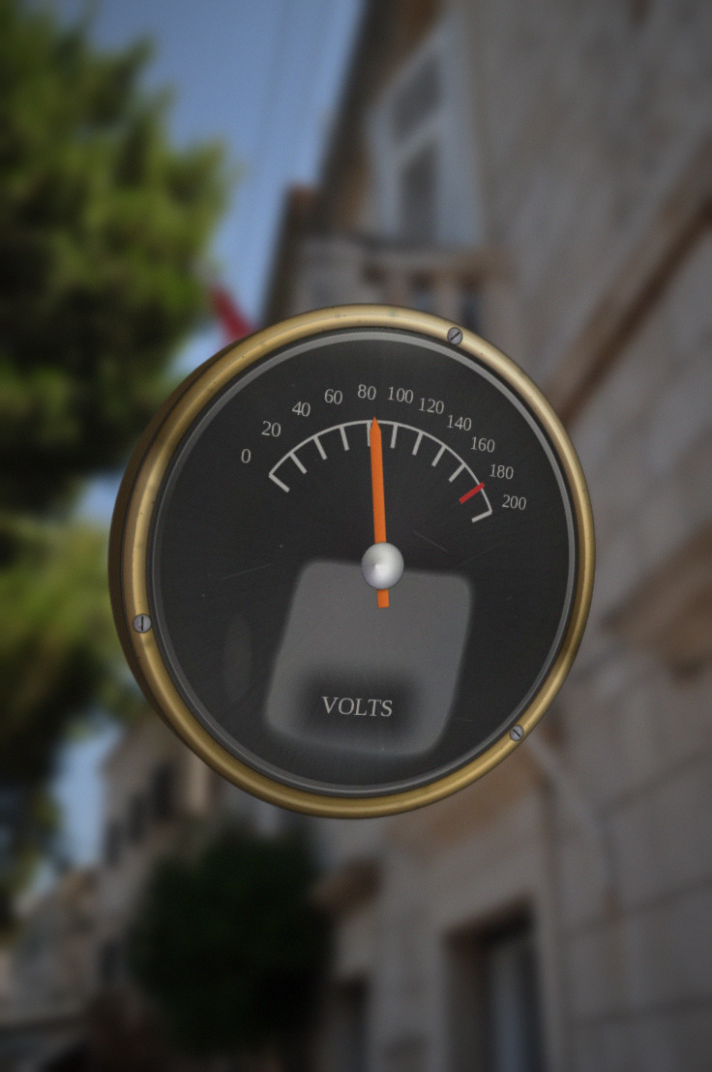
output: 80 (V)
